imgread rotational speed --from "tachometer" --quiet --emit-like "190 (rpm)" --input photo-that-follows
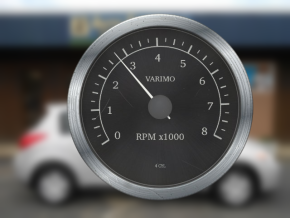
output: 2750 (rpm)
